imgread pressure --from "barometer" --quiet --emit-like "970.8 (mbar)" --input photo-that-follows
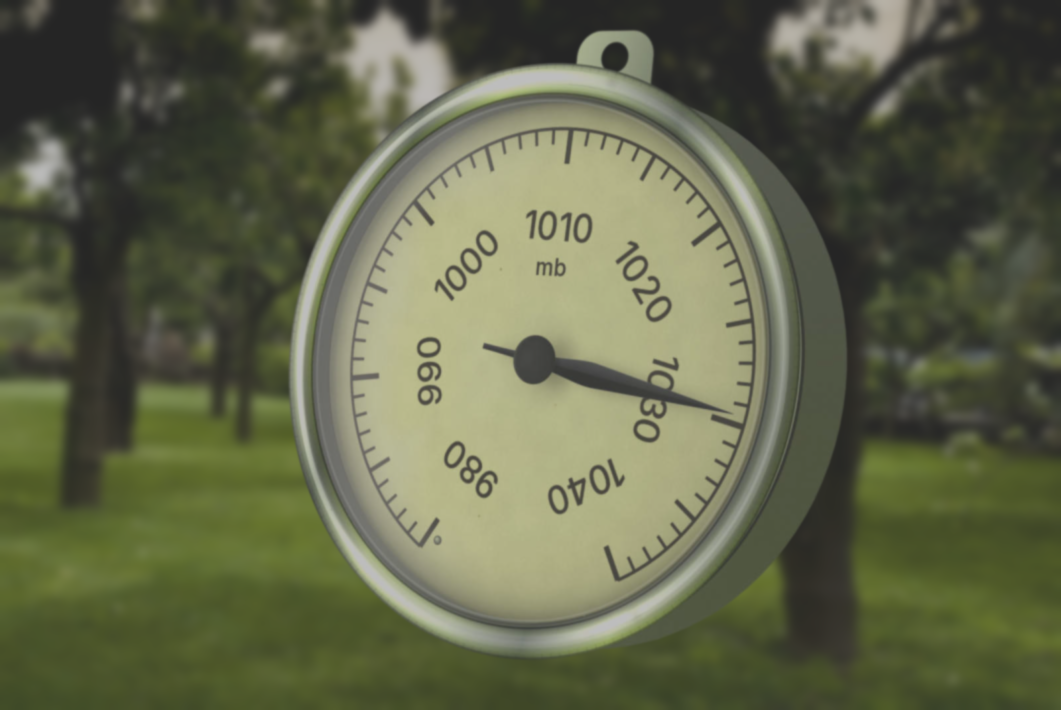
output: 1029.5 (mbar)
